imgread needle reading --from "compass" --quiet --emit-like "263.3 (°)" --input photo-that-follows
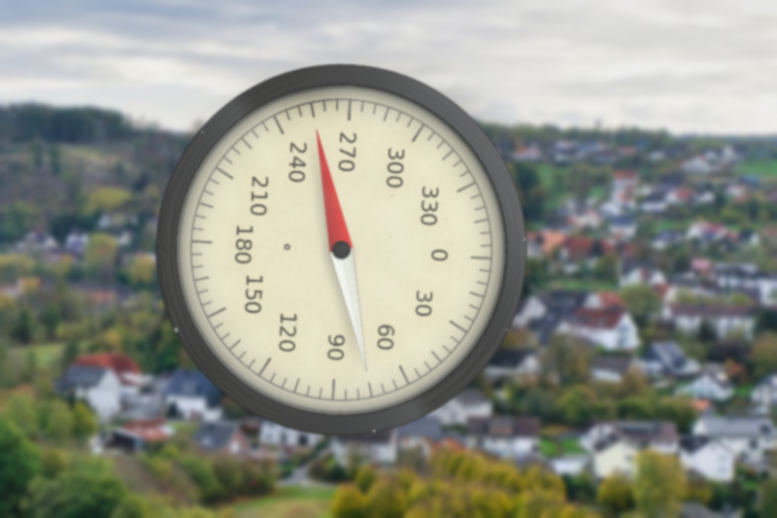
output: 255 (°)
